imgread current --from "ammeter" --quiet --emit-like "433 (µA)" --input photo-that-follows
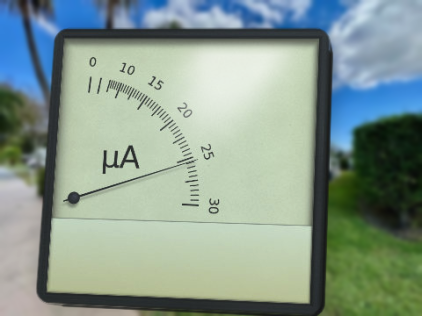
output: 25.5 (µA)
